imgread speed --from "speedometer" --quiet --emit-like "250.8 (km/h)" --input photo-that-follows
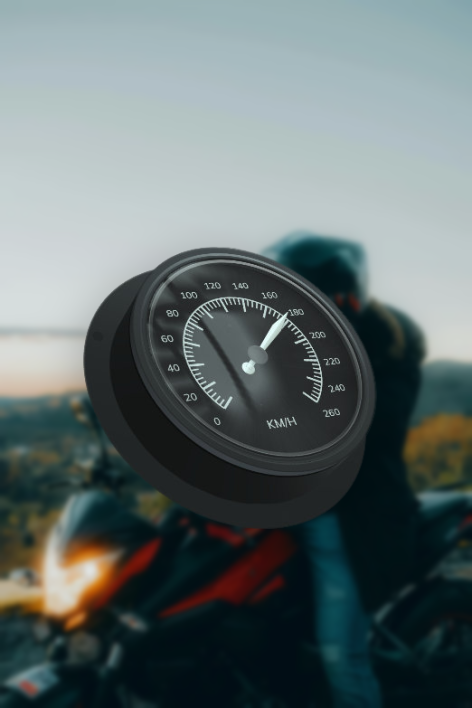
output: 176 (km/h)
